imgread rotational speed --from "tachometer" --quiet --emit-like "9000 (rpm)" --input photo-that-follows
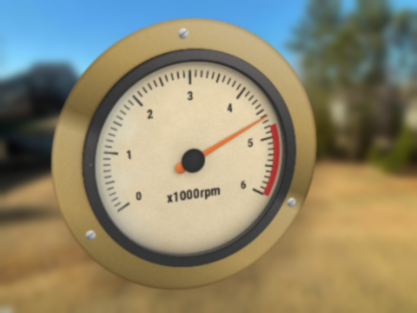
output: 4600 (rpm)
